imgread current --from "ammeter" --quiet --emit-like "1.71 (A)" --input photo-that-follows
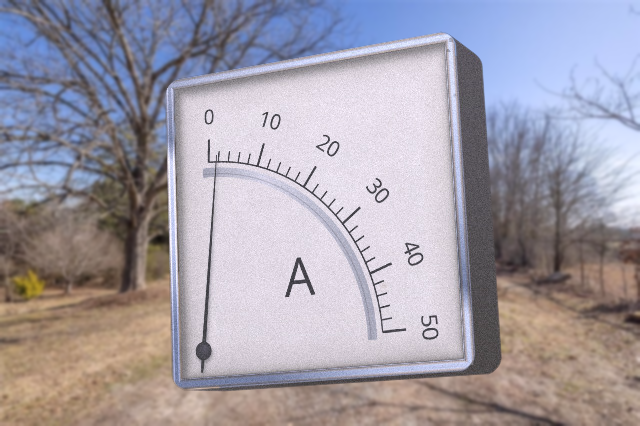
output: 2 (A)
